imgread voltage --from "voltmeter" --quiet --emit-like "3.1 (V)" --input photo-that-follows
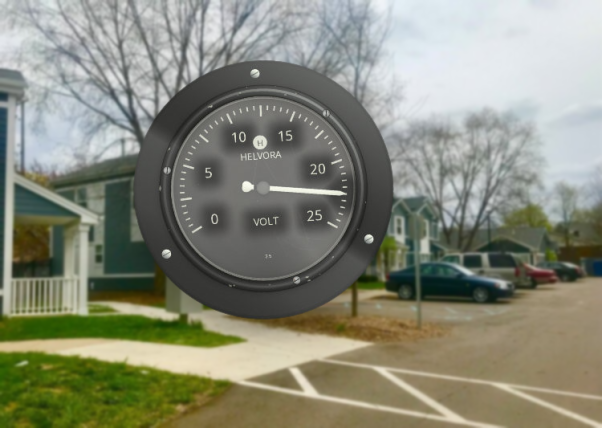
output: 22.5 (V)
